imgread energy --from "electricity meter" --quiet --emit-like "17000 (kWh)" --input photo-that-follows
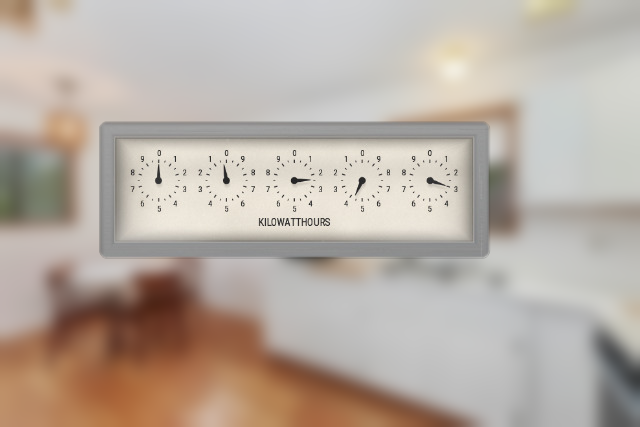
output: 243 (kWh)
